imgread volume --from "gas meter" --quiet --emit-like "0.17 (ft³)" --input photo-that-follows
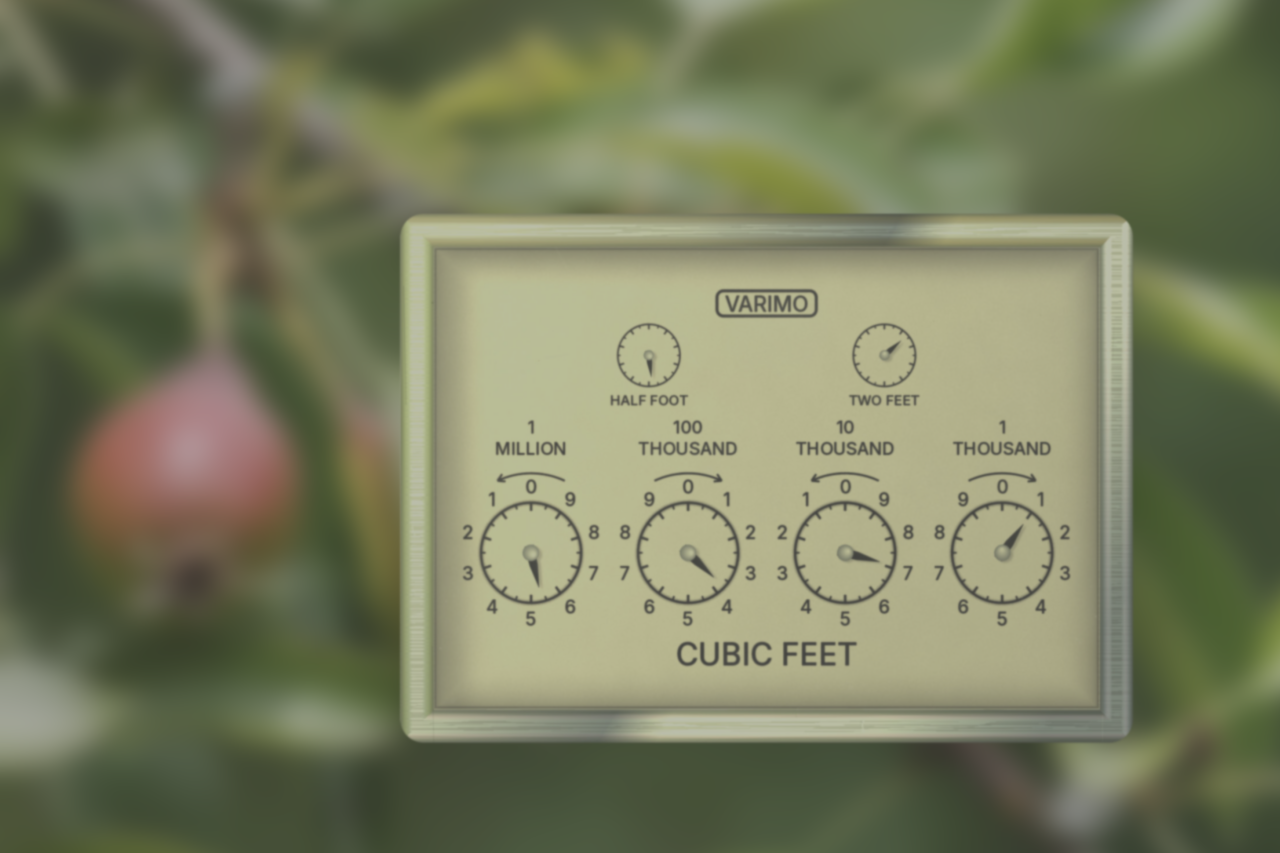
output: 537100 (ft³)
